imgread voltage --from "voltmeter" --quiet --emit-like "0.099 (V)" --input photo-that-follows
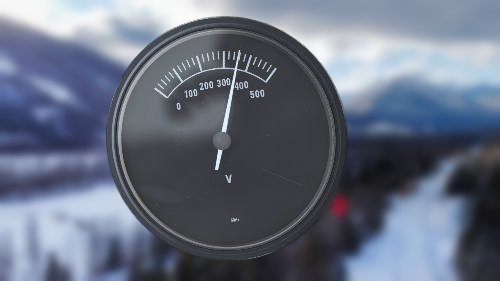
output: 360 (V)
